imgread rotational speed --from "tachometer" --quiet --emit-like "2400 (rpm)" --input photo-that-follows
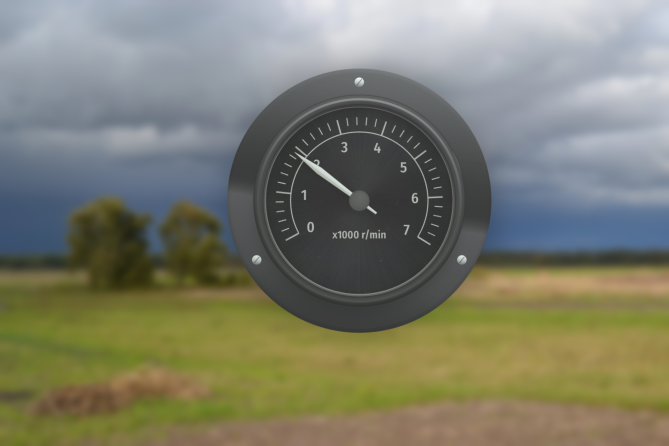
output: 1900 (rpm)
